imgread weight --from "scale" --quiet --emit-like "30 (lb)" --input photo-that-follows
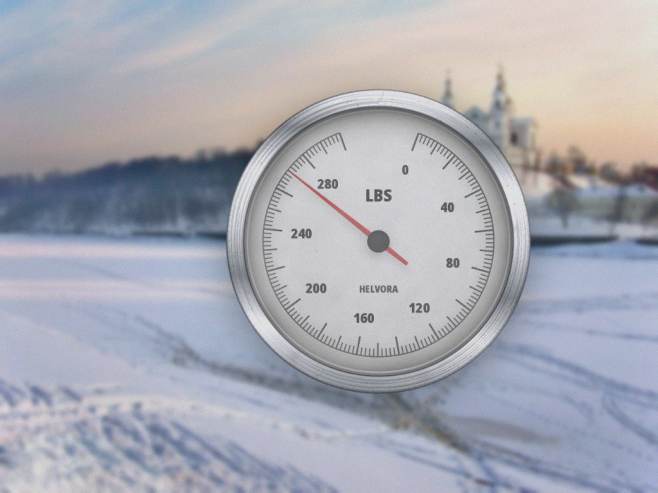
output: 270 (lb)
